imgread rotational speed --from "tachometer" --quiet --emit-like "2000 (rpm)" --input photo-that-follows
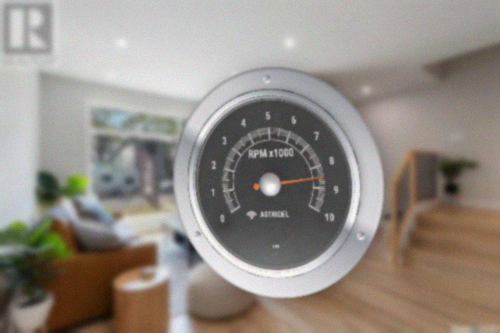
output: 8500 (rpm)
